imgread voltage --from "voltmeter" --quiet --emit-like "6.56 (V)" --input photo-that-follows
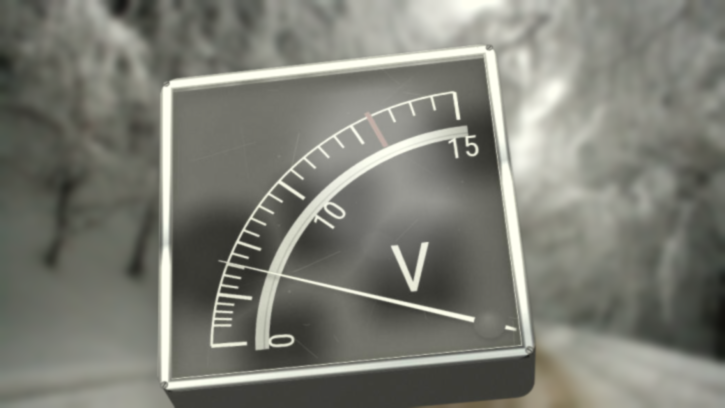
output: 6.5 (V)
